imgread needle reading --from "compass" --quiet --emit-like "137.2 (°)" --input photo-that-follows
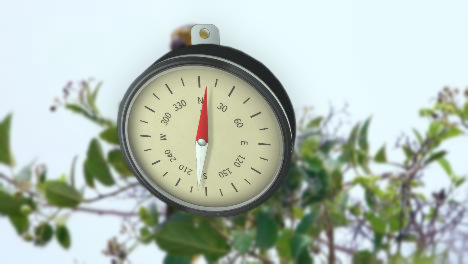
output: 7.5 (°)
